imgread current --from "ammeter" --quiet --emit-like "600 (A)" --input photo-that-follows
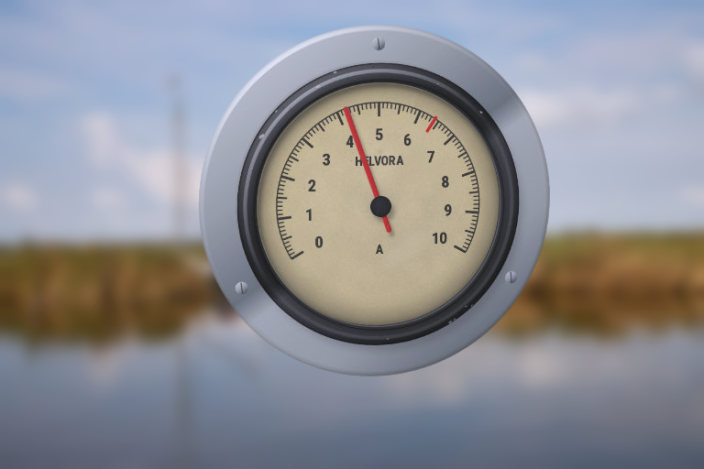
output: 4.2 (A)
